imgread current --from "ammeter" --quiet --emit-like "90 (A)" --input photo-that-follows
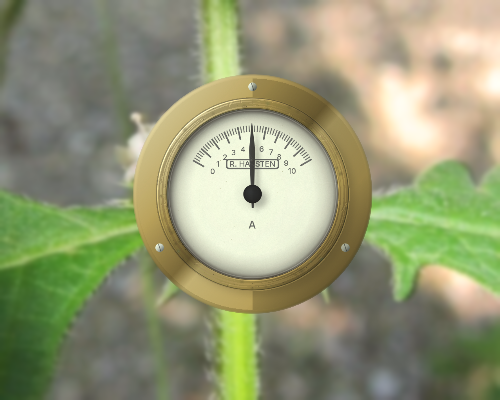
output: 5 (A)
